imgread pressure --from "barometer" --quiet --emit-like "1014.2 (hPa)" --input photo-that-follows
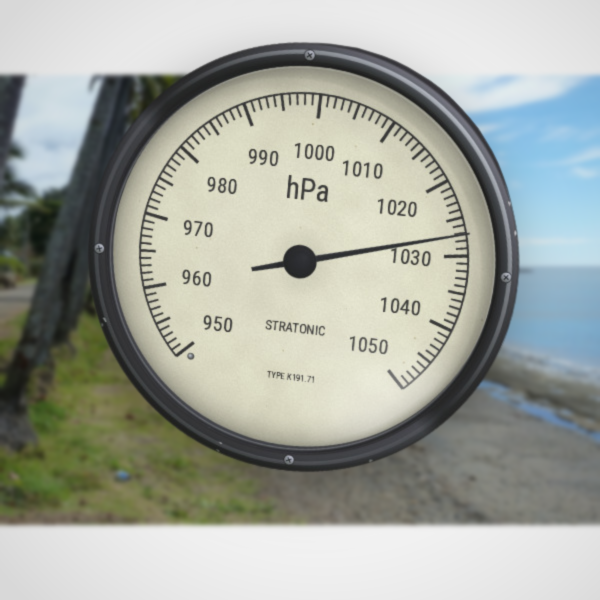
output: 1027 (hPa)
